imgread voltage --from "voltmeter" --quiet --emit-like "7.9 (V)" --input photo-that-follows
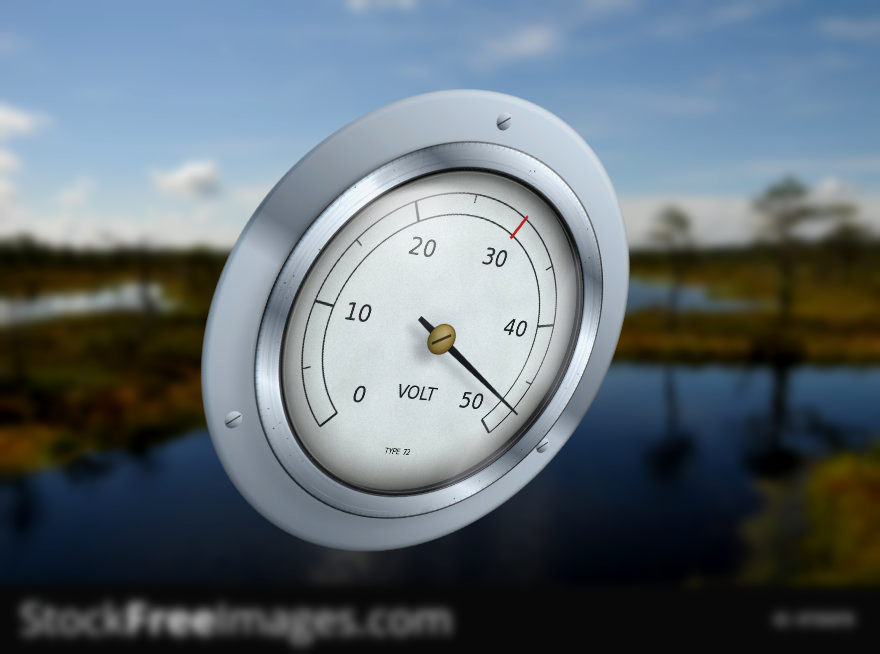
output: 47.5 (V)
